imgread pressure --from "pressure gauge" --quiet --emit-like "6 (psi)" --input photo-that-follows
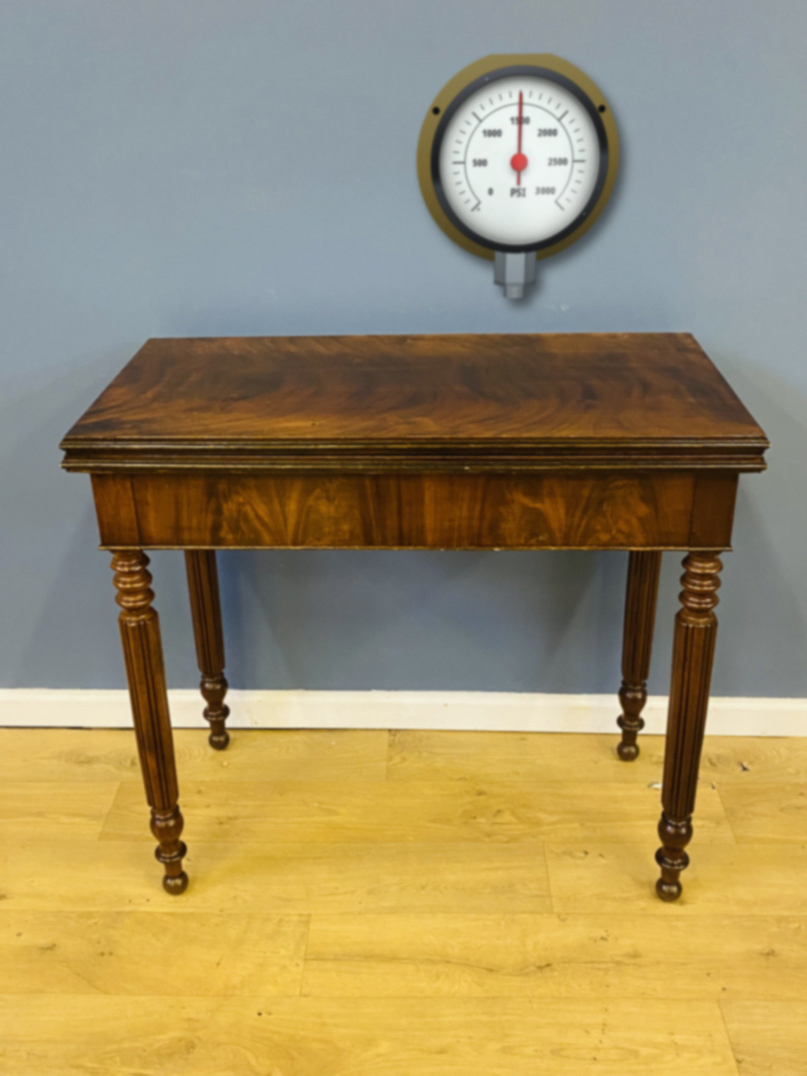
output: 1500 (psi)
